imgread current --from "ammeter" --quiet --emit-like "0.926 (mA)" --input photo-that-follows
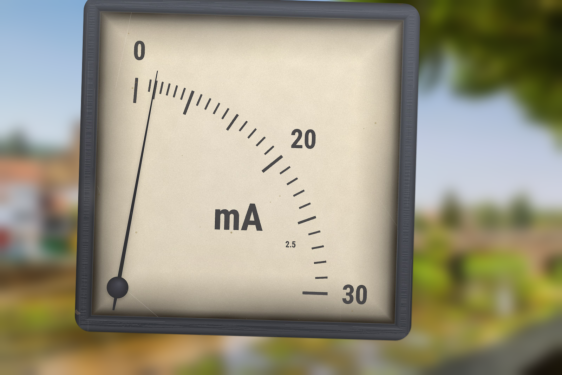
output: 5 (mA)
